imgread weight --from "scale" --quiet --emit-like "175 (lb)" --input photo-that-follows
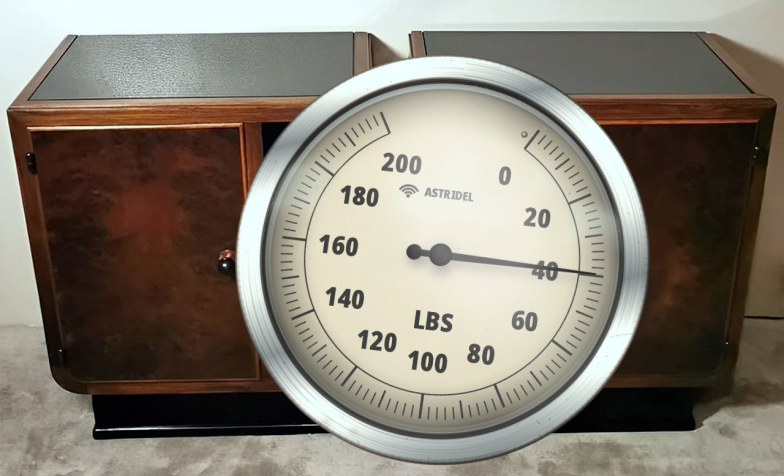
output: 40 (lb)
